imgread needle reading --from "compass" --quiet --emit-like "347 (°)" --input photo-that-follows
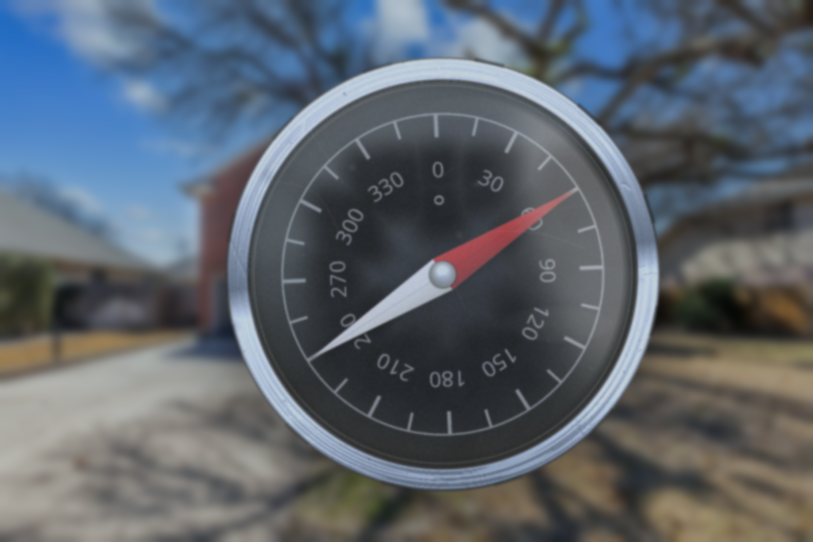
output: 60 (°)
